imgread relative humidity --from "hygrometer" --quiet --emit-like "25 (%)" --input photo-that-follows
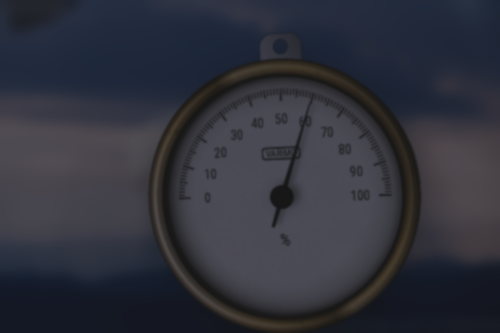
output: 60 (%)
